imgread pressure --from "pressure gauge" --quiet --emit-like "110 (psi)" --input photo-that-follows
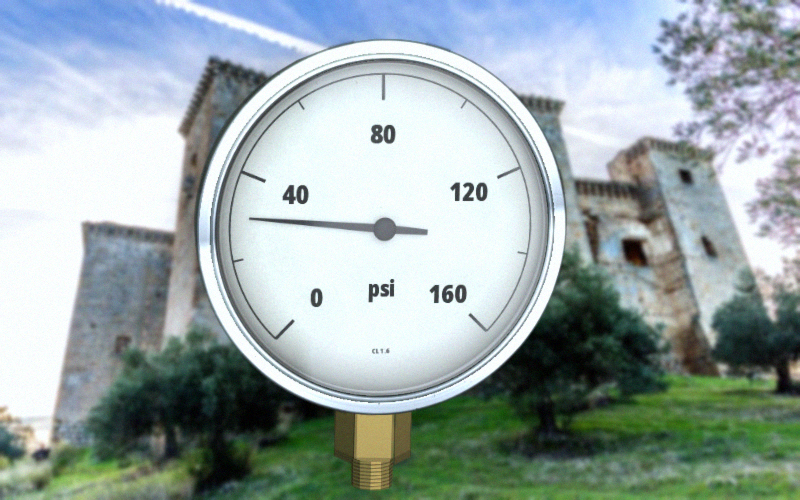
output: 30 (psi)
